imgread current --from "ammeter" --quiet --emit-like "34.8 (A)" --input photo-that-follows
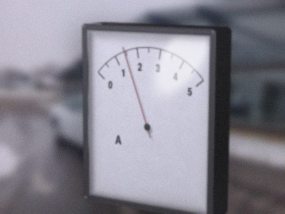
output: 1.5 (A)
